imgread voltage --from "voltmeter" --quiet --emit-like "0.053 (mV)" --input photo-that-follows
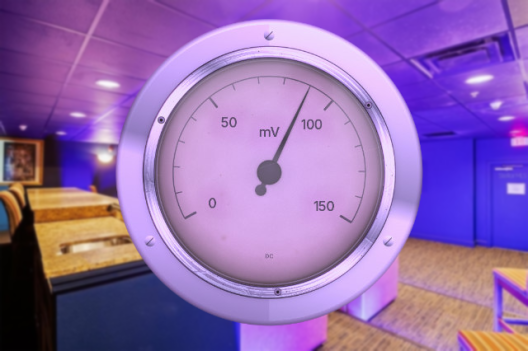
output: 90 (mV)
